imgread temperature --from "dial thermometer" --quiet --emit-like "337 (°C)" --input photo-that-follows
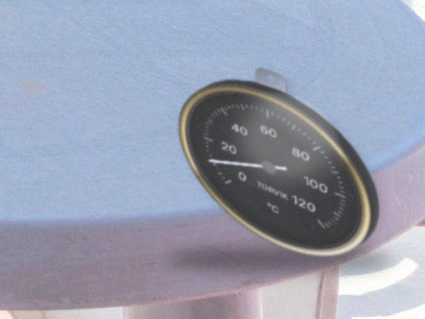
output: 10 (°C)
